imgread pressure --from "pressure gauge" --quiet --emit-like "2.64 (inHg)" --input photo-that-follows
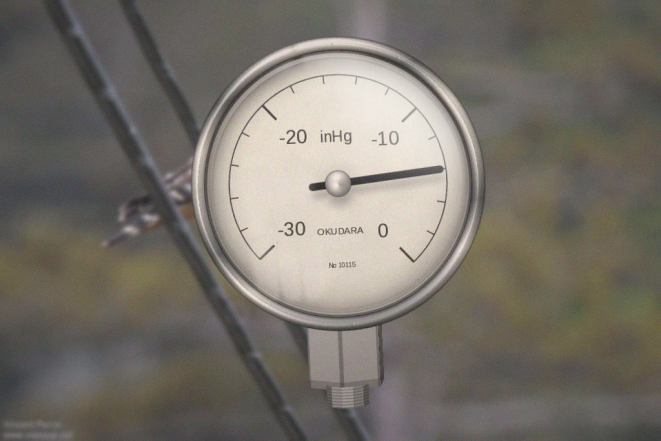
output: -6 (inHg)
